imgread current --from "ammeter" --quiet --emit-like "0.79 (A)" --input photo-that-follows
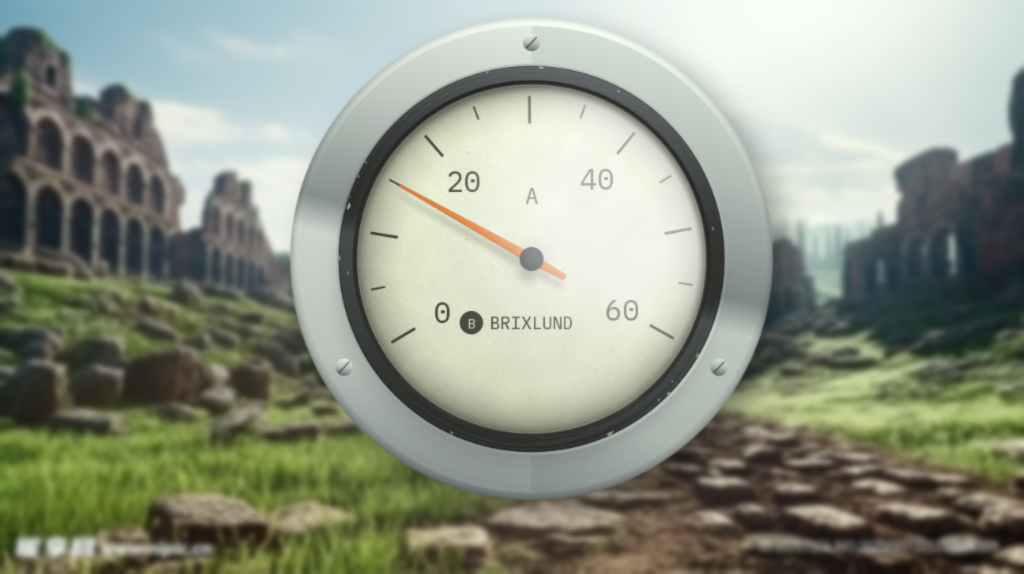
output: 15 (A)
